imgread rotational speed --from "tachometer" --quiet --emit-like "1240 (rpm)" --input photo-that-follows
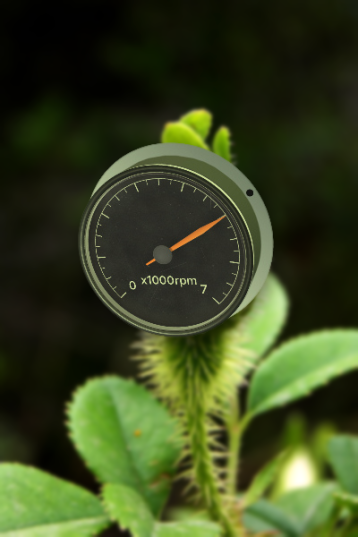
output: 5000 (rpm)
